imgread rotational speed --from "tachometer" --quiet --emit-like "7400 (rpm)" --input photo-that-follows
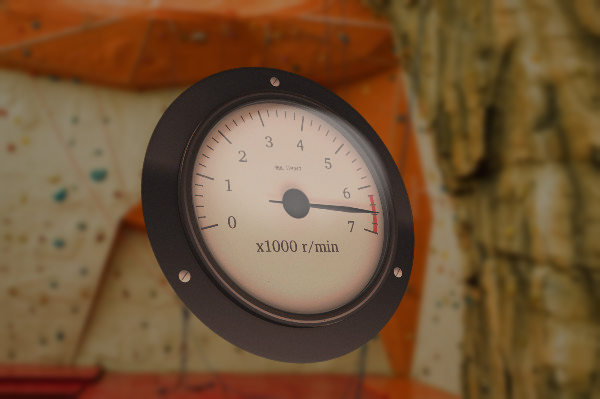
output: 6600 (rpm)
